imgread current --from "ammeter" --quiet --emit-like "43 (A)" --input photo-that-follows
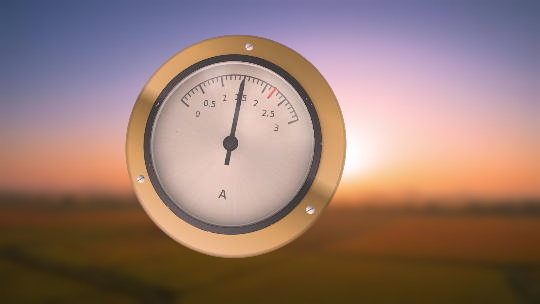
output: 1.5 (A)
